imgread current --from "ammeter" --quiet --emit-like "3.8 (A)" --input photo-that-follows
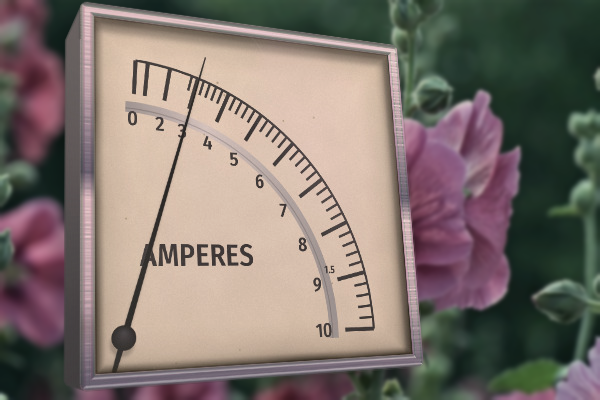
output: 3 (A)
